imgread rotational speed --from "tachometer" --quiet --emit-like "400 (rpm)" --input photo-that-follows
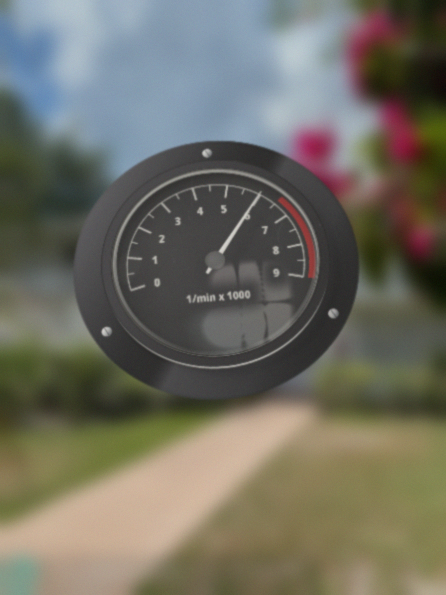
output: 6000 (rpm)
